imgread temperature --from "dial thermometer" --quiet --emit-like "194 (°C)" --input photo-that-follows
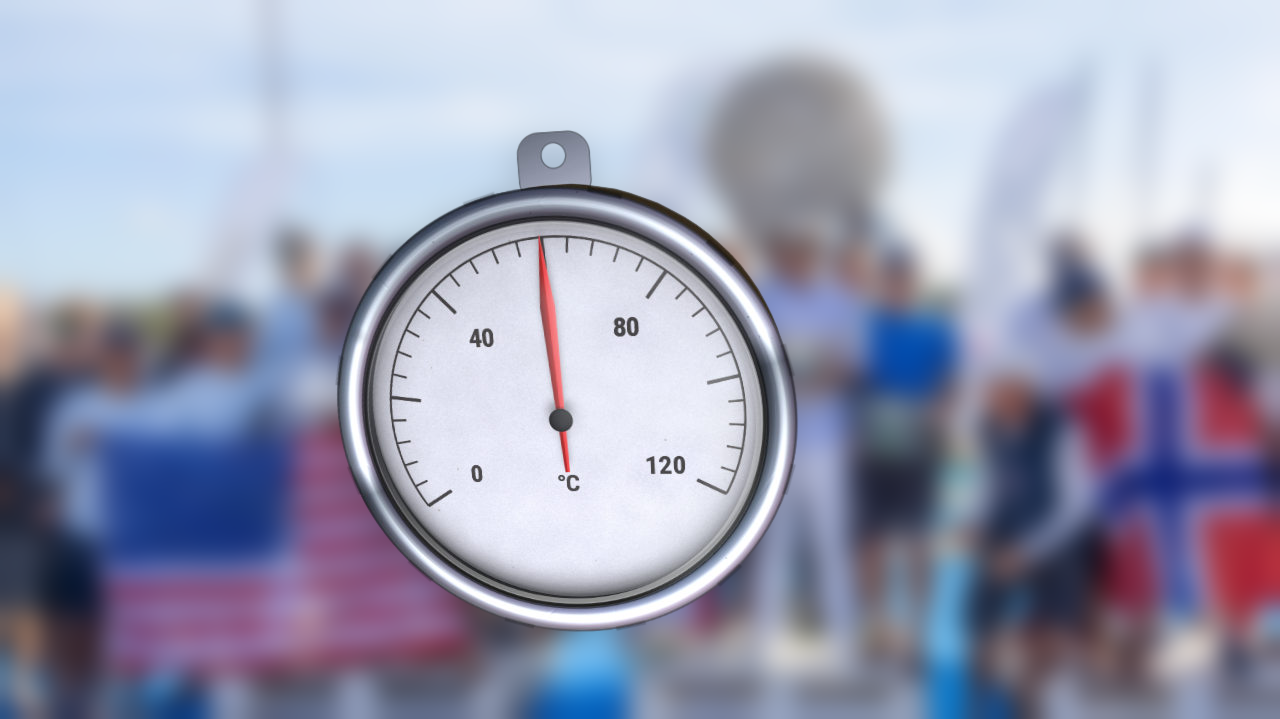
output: 60 (°C)
